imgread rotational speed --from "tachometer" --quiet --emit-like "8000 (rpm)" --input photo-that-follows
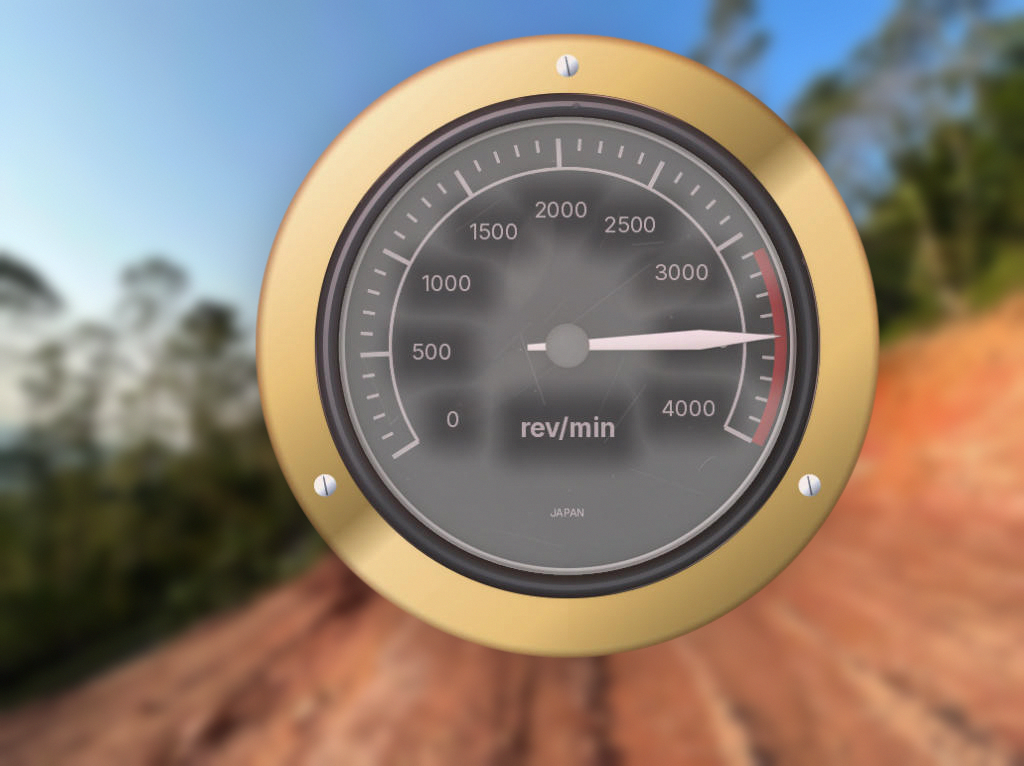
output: 3500 (rpm)
